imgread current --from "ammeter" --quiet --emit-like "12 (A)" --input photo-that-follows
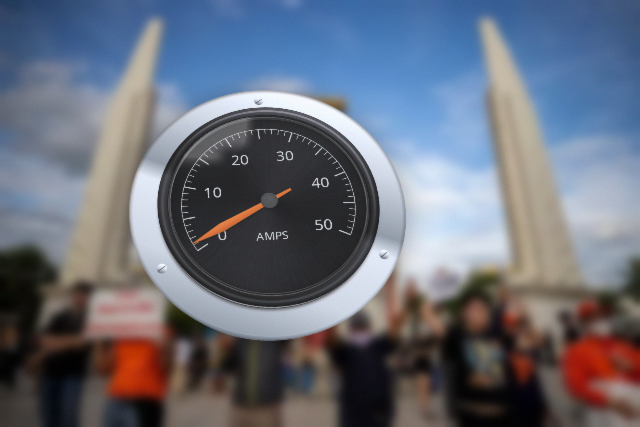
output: 1 (A)
